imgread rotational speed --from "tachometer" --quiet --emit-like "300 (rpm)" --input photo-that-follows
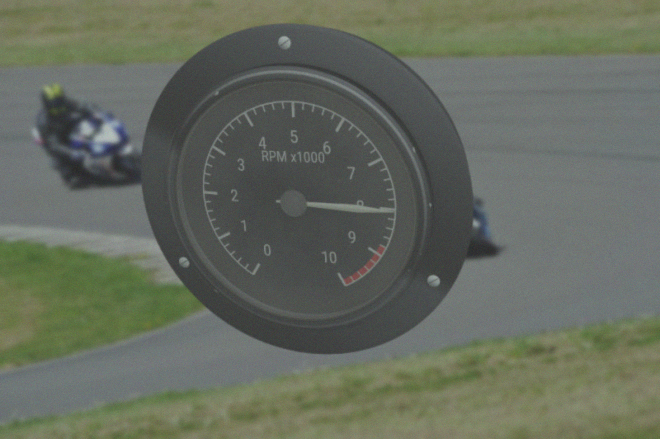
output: 8000 (rpm)
